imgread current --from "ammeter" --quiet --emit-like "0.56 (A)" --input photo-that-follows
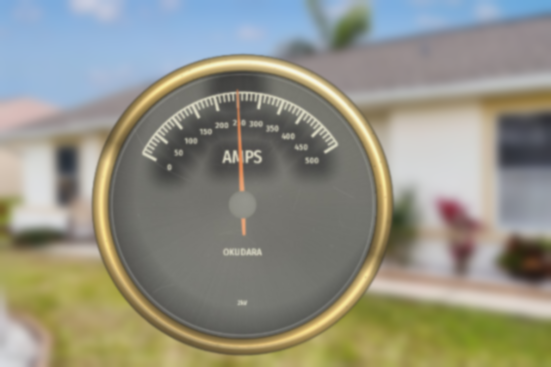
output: 250 (A)
